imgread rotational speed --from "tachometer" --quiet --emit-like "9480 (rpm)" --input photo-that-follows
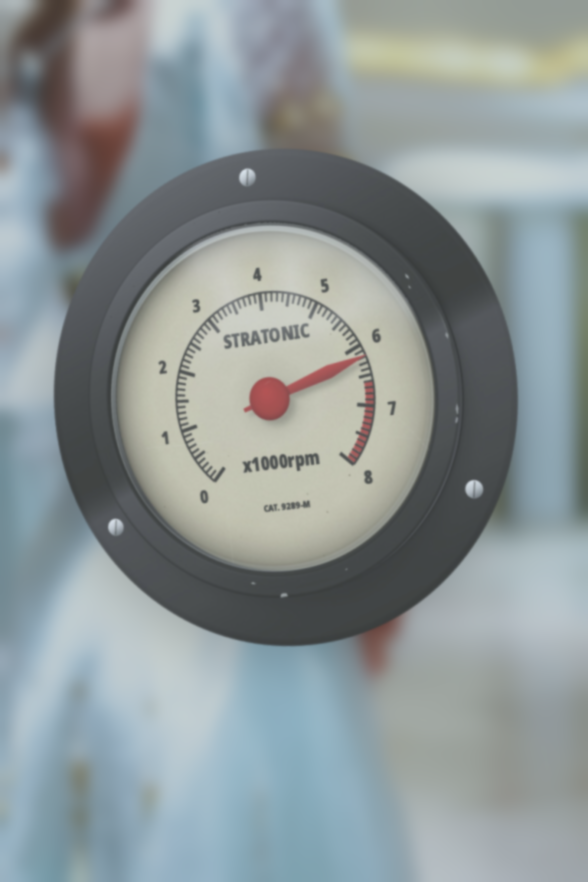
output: 6200 (rpm)
